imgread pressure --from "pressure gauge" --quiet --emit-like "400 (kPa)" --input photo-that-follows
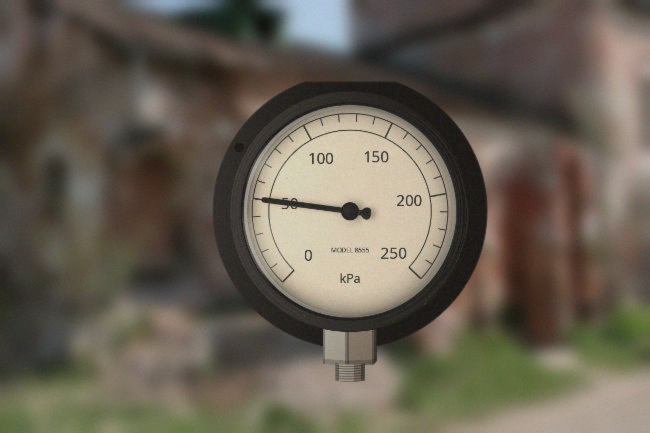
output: 50 (kPa)
